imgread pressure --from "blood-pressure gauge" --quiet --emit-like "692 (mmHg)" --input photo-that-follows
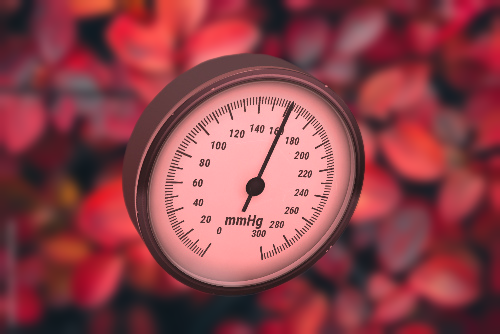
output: 160 (mmHg)
